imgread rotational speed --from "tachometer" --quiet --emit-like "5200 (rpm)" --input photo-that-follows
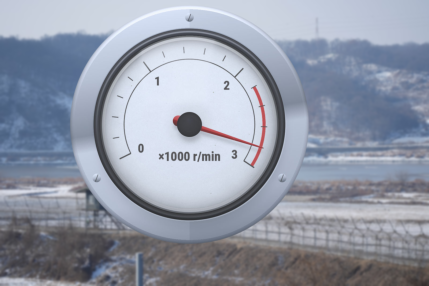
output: 2800 (rpm)
